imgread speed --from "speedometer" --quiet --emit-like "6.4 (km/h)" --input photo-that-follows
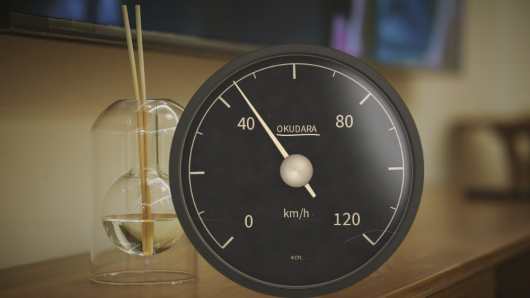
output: 45 (km/h)
